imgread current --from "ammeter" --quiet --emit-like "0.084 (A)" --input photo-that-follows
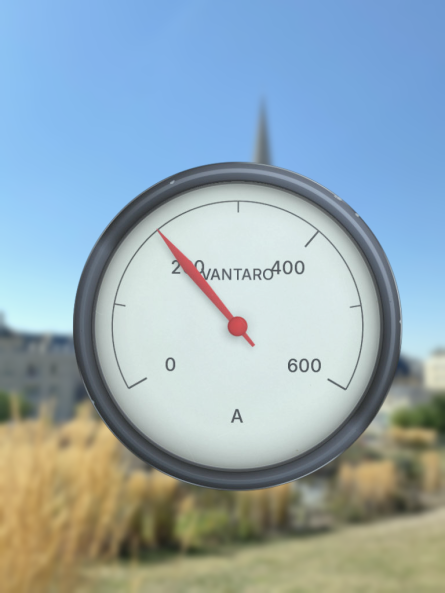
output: 200 (A)
